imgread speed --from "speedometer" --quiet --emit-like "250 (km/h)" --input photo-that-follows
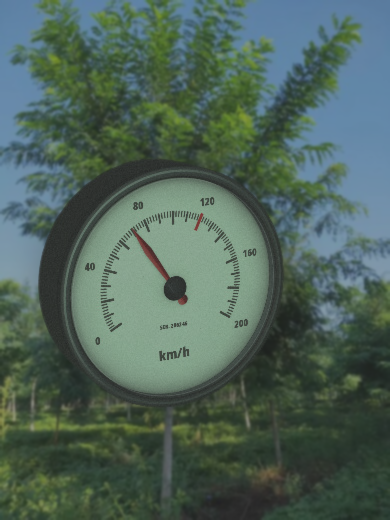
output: 70 (km/h)
